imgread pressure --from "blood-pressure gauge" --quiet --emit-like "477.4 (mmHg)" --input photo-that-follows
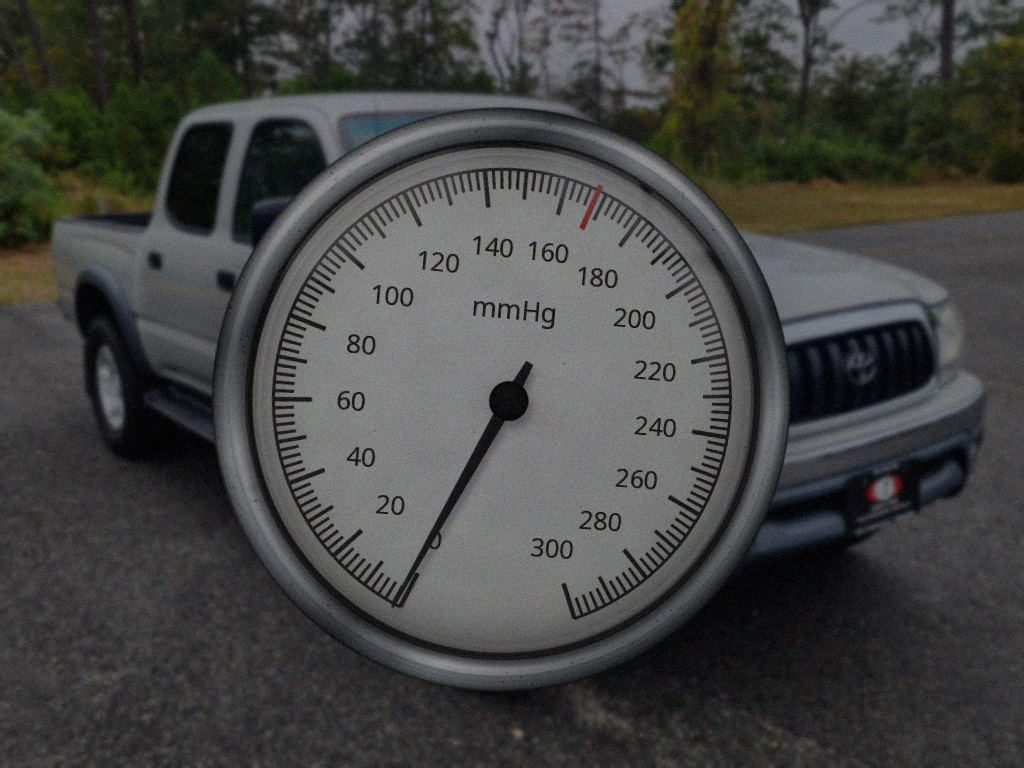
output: 2 (mmHg)
